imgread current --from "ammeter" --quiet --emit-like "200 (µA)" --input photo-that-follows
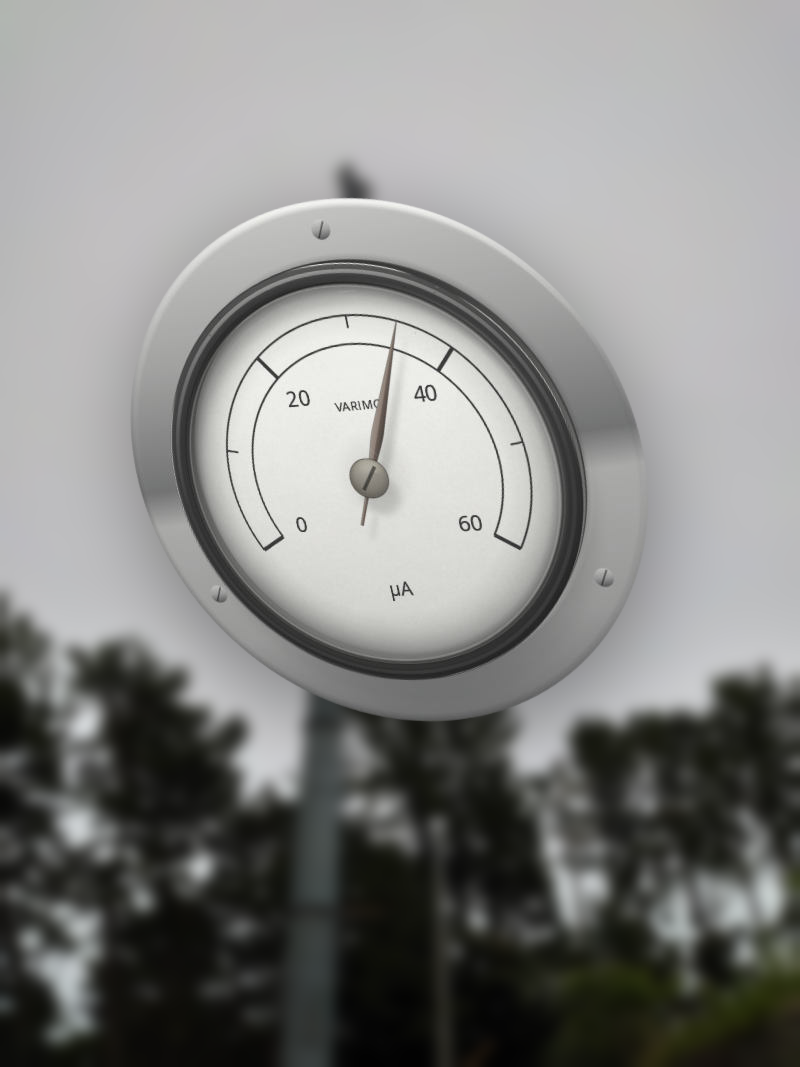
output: 35 (µA)
